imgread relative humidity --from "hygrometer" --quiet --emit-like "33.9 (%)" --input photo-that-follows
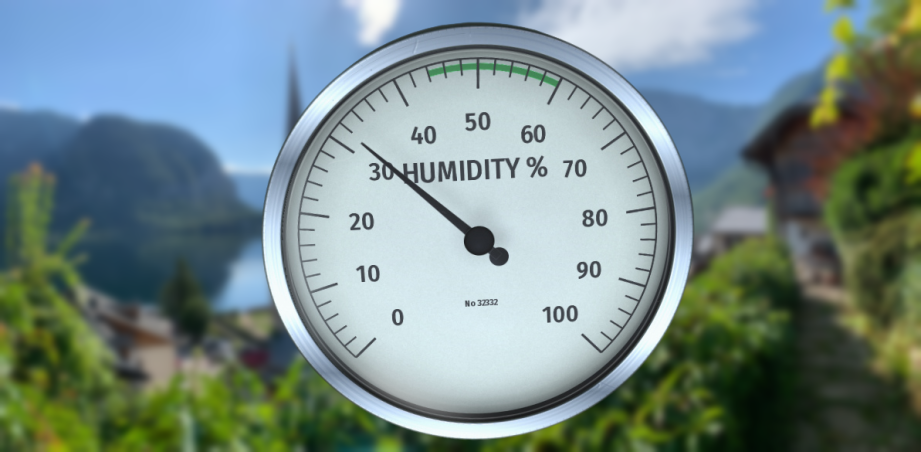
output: 32 (%)
